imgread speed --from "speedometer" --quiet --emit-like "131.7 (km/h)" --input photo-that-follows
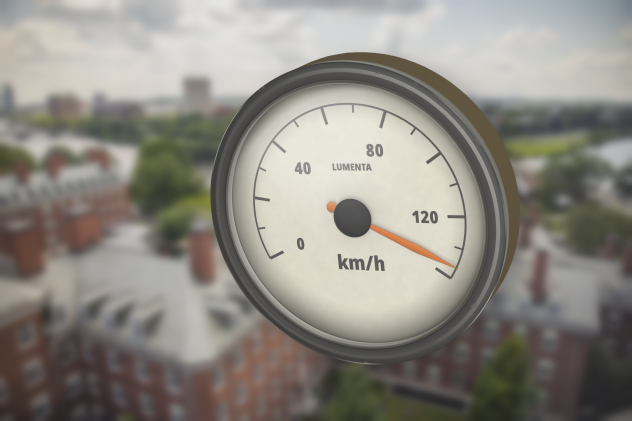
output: 135 (km/h)
